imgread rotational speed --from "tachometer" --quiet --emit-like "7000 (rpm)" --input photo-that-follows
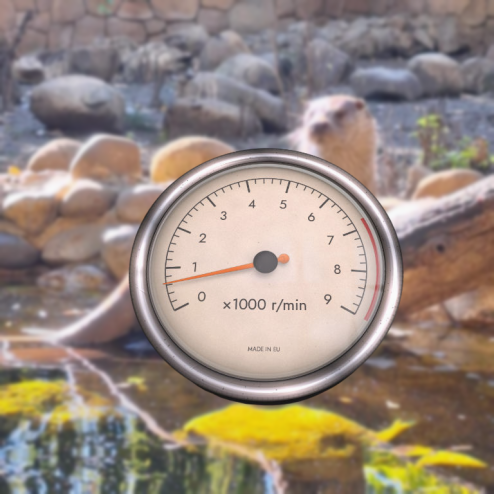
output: 600 (rpm)
